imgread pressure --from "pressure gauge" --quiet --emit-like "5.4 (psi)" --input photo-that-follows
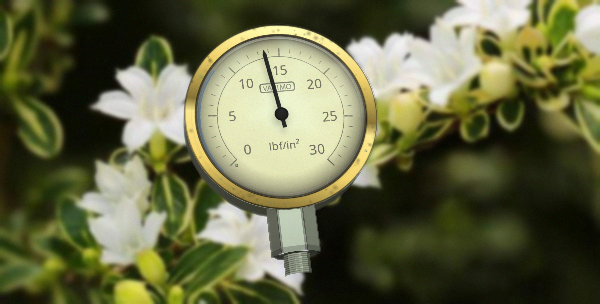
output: 13.5 (psi)
